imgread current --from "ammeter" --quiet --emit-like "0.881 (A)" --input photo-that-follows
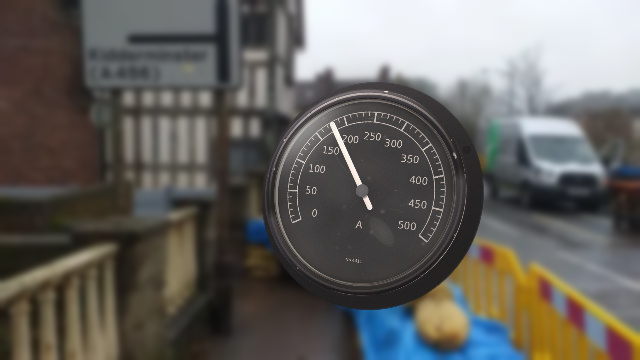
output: 180 (A)
